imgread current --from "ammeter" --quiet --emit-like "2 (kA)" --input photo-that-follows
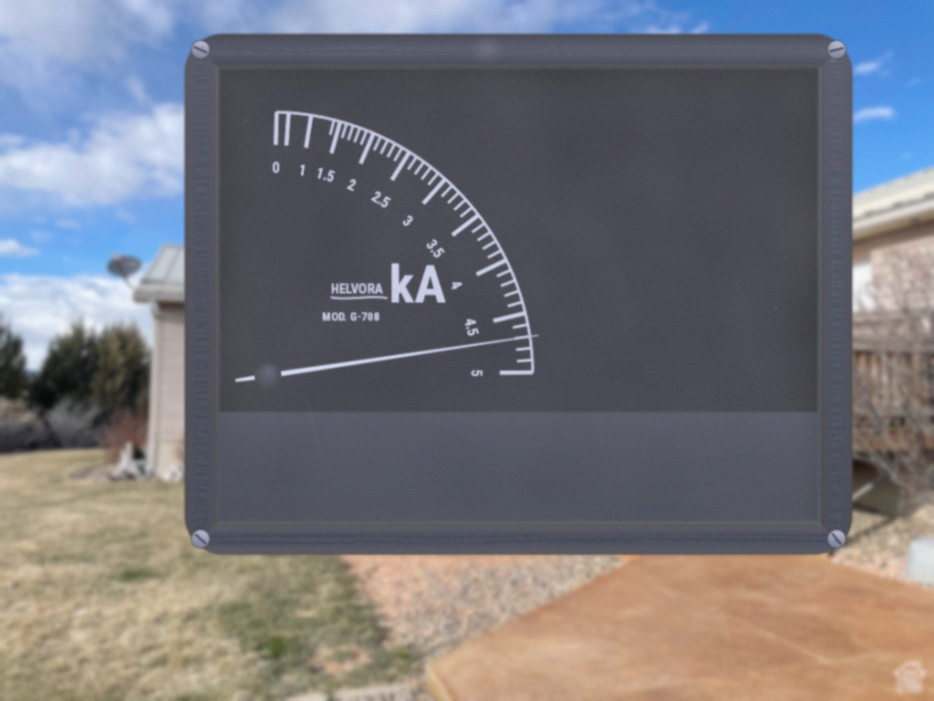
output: 4.7 (kA)
